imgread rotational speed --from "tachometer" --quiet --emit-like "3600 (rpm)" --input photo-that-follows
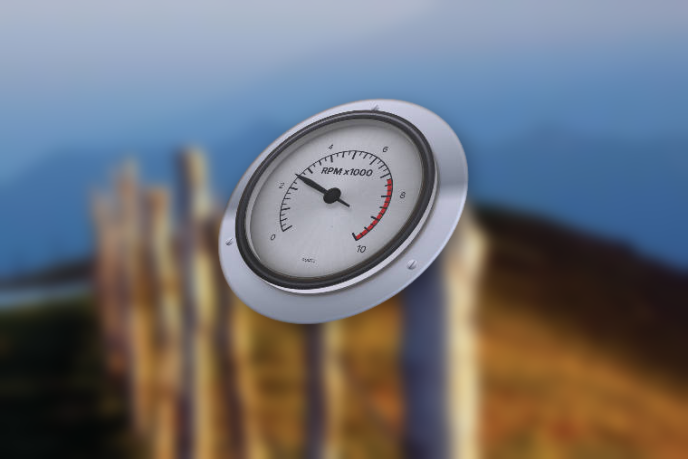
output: 2500 (rpm)
